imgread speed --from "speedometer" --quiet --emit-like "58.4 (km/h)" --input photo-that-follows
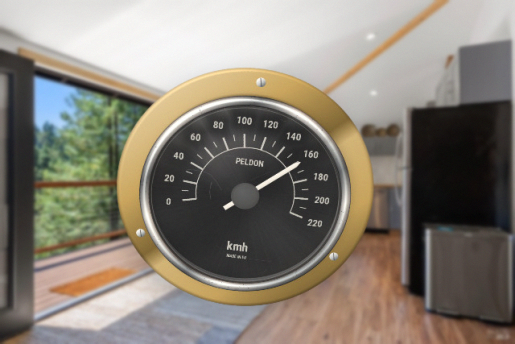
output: 160 (km/h)
